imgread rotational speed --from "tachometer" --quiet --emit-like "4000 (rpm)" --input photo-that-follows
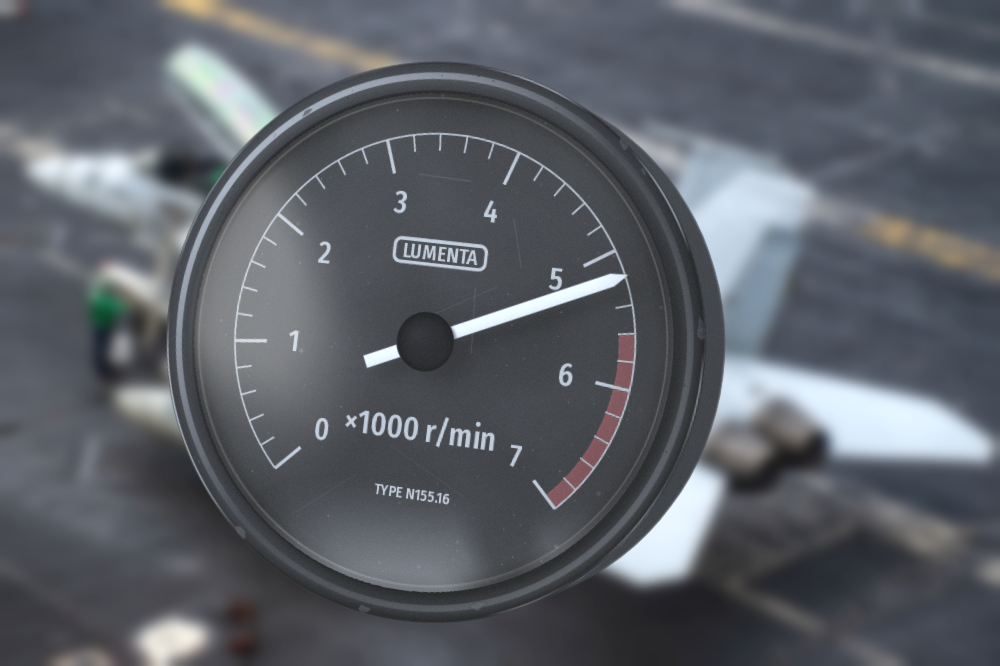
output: 5200 (rpm)
